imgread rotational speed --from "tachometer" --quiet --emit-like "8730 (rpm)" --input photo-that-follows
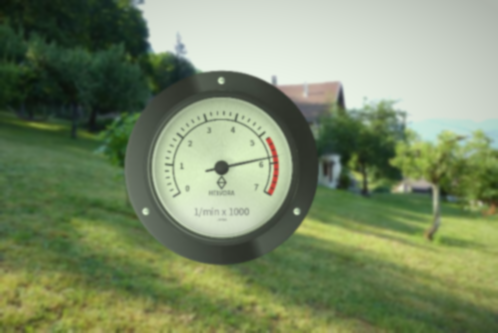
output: 5800 (rpm)
